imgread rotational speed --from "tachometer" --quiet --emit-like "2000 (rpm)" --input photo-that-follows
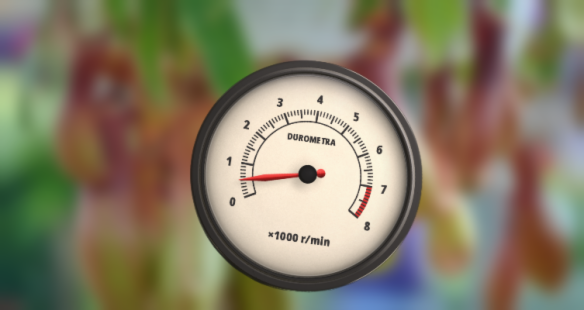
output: 500 (rpm)
